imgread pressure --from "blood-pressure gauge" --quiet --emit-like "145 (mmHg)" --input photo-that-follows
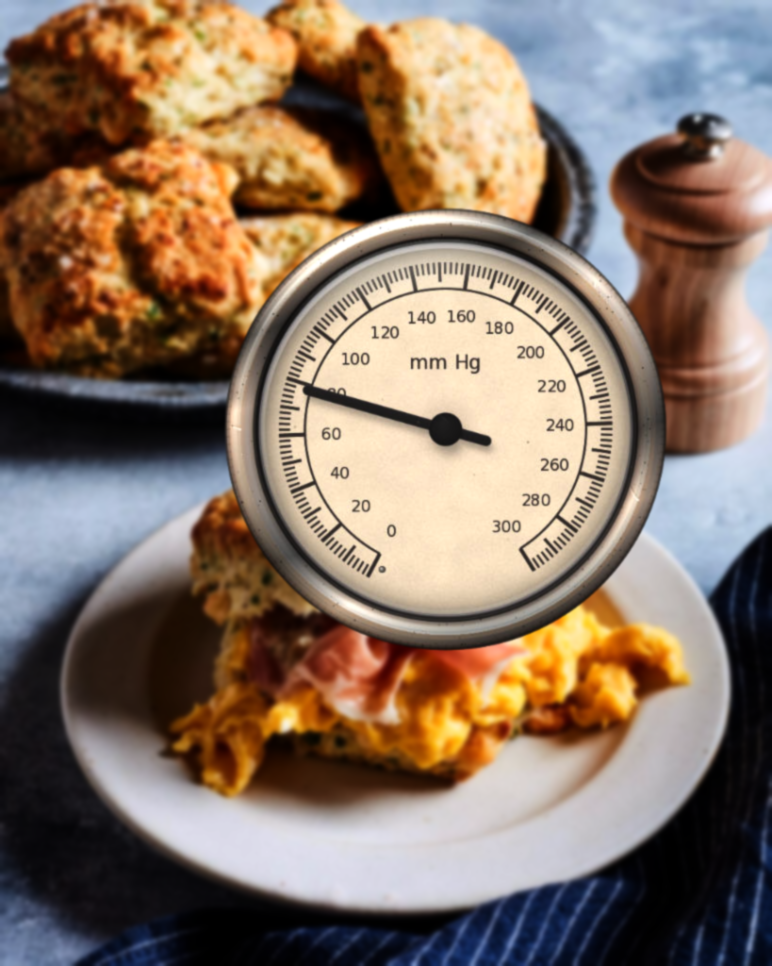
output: 78 (mmHg)
